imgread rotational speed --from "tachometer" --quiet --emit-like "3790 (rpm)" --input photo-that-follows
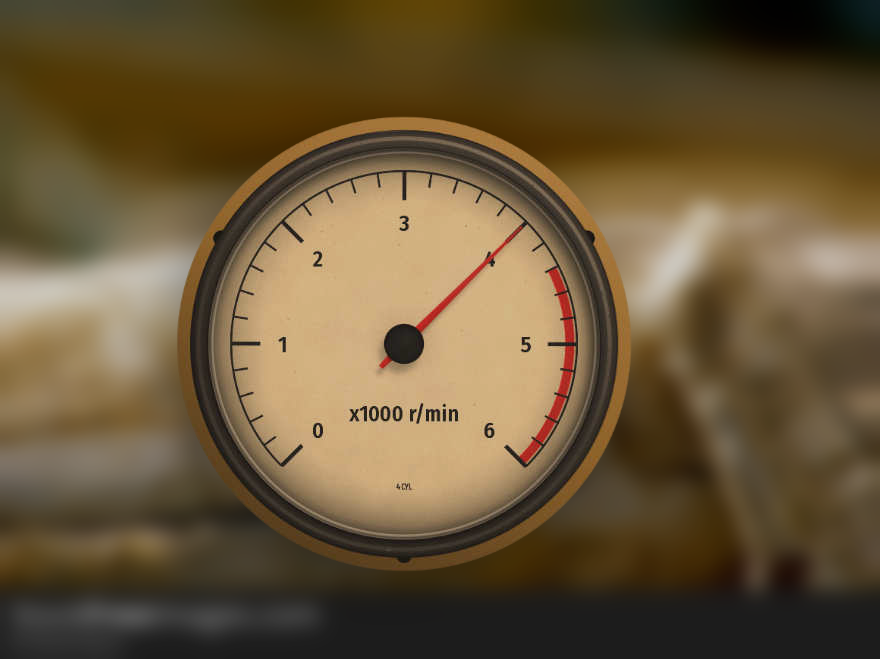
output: 4000 (rpm)
